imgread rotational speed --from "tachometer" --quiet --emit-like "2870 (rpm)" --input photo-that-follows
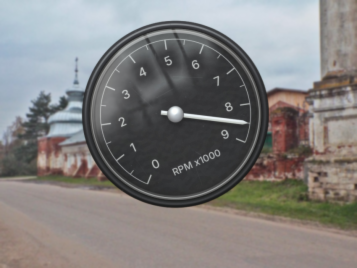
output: 8500 (rpm)
